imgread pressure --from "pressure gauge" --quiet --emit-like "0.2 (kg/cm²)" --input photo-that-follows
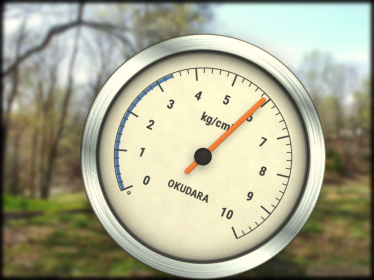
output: 5.9 (kg/cm²)
